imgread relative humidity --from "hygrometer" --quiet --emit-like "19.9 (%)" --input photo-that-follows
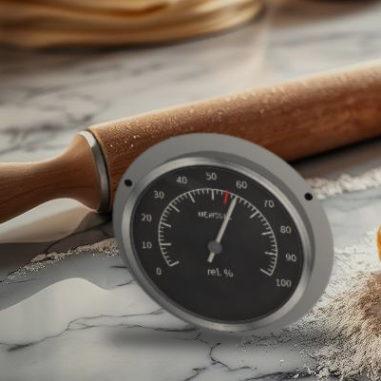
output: 60 (%)
